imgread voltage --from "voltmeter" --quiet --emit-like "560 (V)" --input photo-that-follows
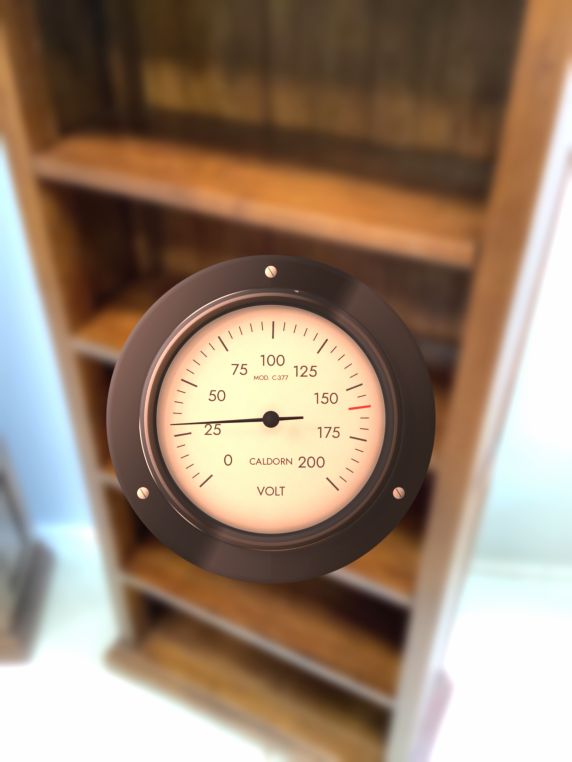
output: 30 (V)
